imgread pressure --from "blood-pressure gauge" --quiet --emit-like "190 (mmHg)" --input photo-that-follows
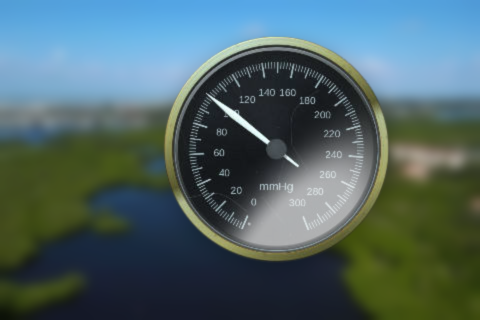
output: 100 (mmHg)
